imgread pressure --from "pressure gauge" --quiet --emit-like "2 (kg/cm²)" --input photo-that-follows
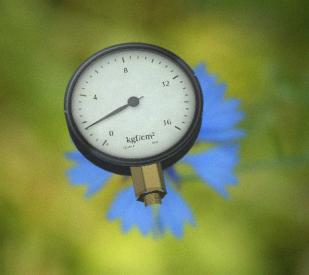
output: 1.5 (kg/cm²)
